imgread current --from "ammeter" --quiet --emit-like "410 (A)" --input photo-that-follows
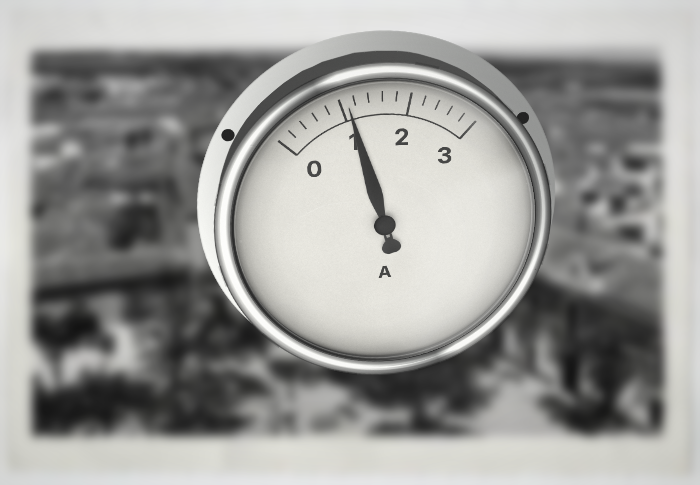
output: 1.1 (A)
